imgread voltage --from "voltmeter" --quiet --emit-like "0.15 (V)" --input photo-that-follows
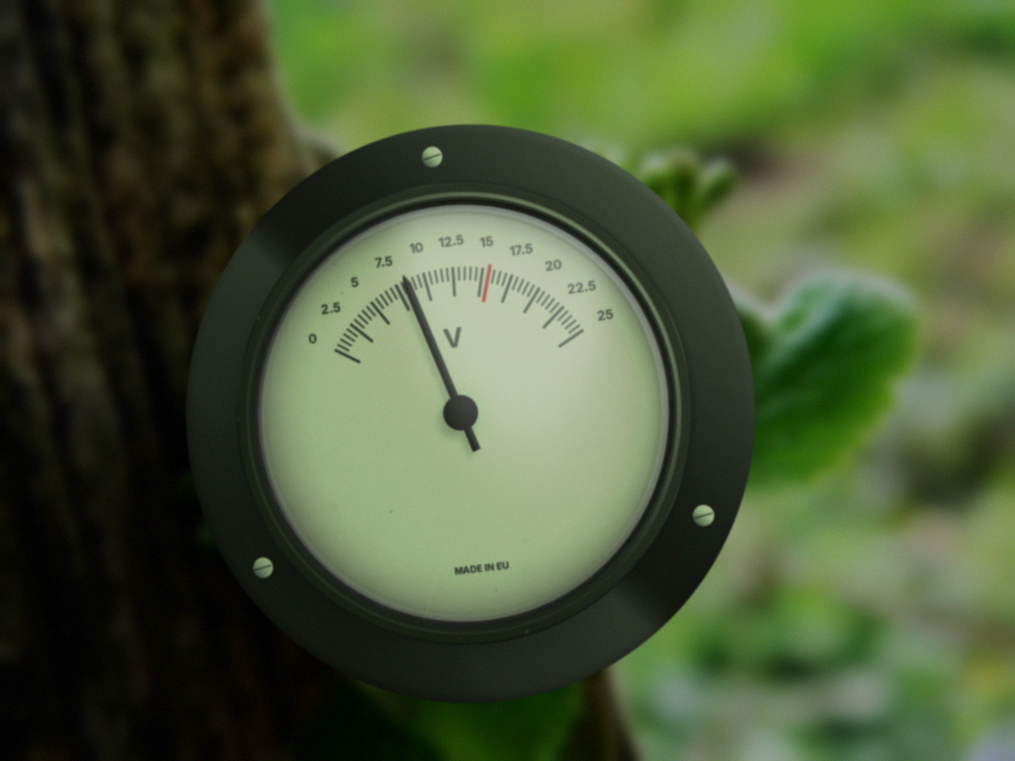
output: 8.5 (V)
